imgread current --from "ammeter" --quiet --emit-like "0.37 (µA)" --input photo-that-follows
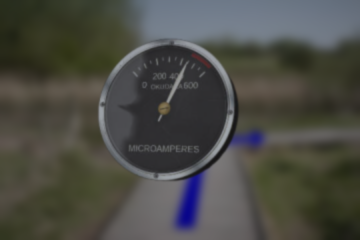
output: 450 (µA)
